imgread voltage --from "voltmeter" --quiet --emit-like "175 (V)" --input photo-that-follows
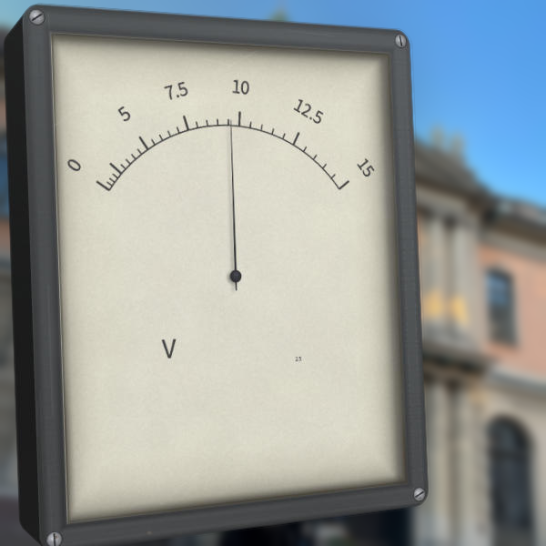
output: 9.5 (V)
